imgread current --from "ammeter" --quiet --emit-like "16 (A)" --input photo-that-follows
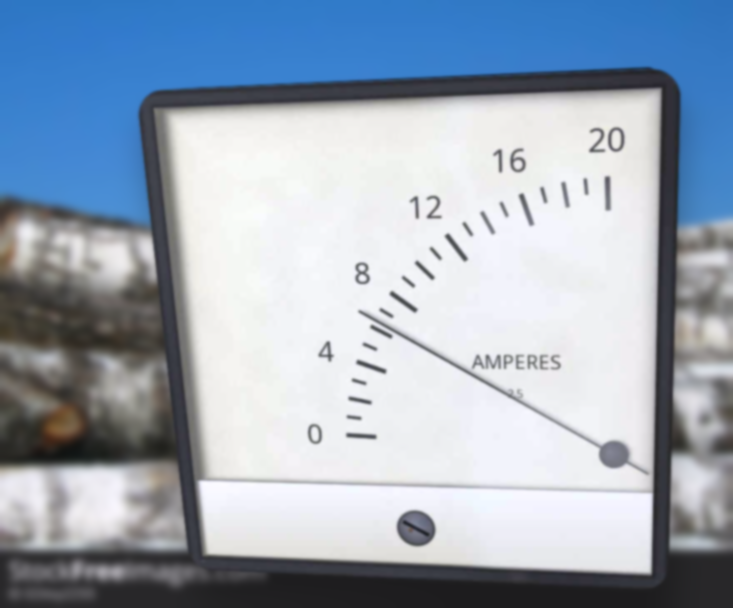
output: 6.5 (A)
